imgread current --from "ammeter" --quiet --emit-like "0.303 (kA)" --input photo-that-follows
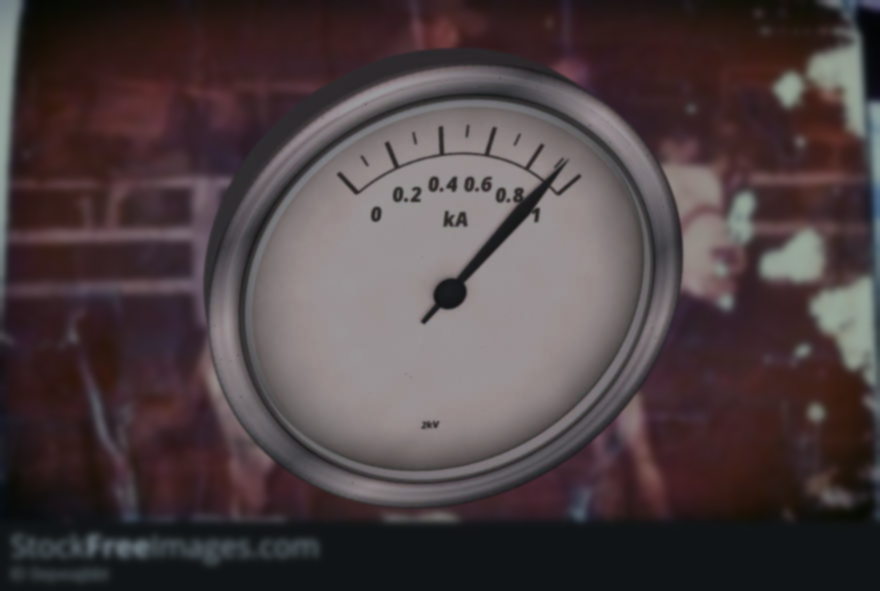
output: 0.9 (kA)
